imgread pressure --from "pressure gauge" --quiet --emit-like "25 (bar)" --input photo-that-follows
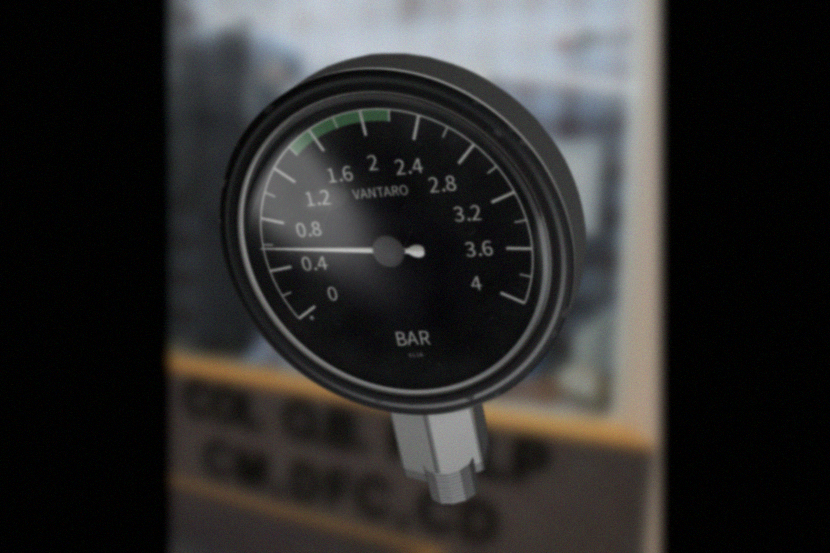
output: 0.6 (bar)
